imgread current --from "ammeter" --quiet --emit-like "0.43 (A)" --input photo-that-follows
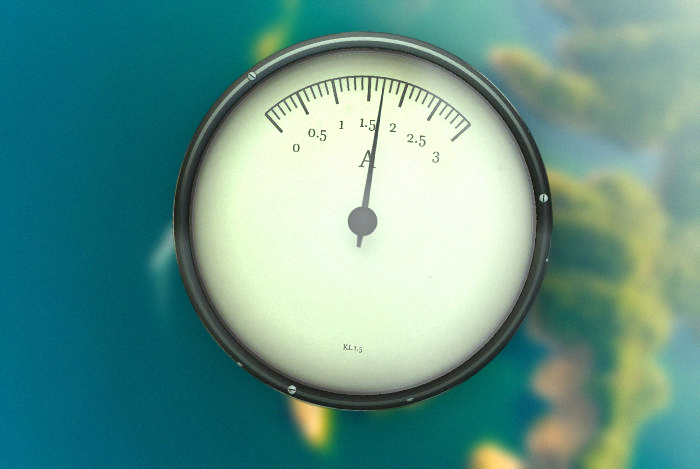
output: 1.7 (A)
